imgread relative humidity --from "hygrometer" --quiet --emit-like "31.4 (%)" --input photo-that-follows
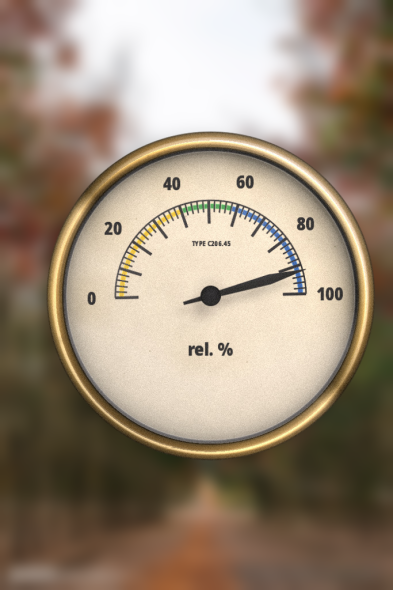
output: 92 (%)
